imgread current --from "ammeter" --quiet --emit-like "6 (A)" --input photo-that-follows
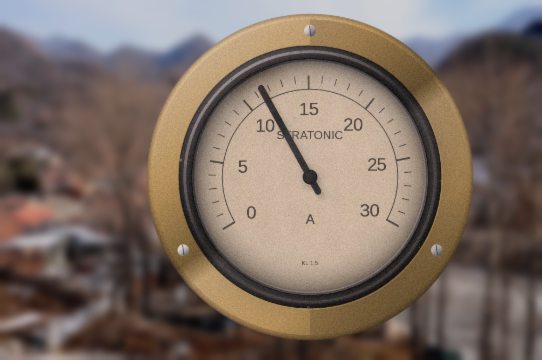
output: 11.5 (A)
